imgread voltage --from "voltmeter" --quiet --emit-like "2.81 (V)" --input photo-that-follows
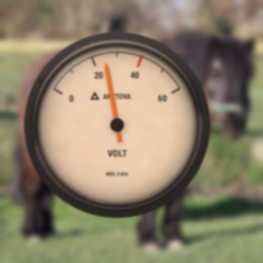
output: 25 (V)
